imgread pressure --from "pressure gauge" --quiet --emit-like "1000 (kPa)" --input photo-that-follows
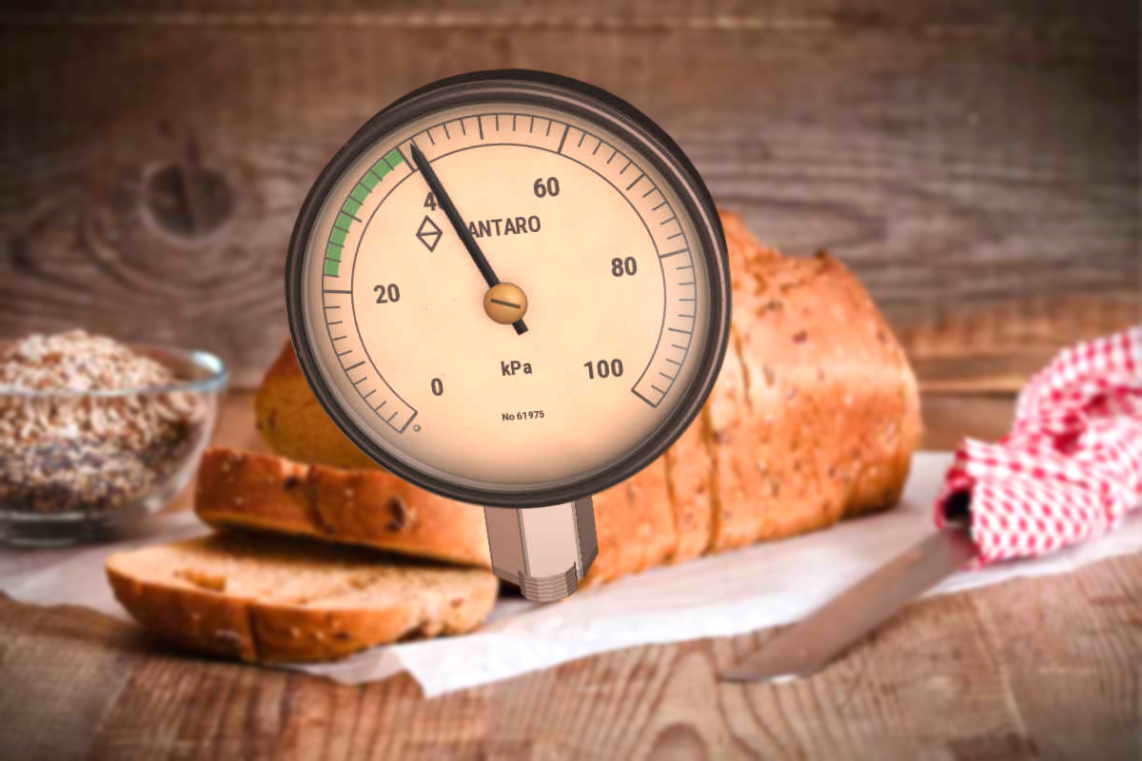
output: 42 (kPa)
